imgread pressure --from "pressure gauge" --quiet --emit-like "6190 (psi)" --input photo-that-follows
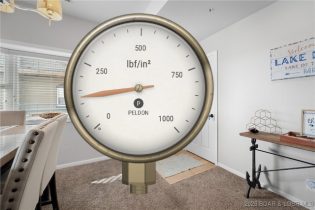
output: 125 (psi)
